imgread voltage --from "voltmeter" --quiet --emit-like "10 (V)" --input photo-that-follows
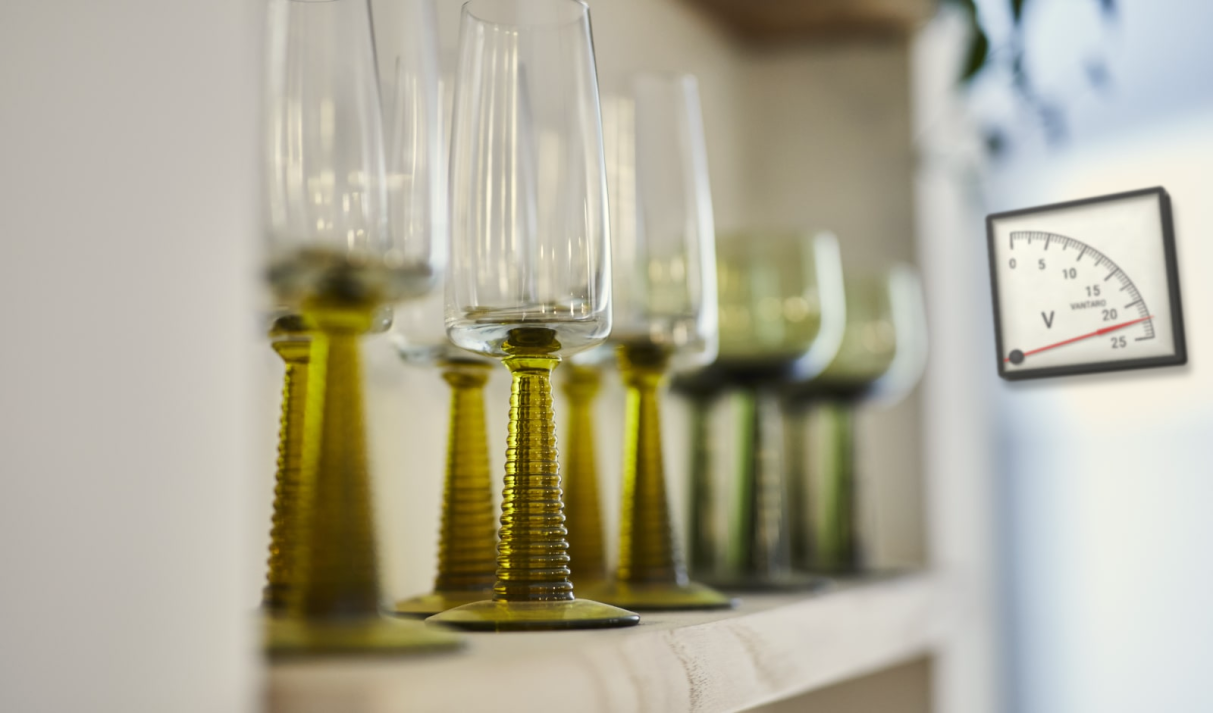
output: 22.5 (V)
